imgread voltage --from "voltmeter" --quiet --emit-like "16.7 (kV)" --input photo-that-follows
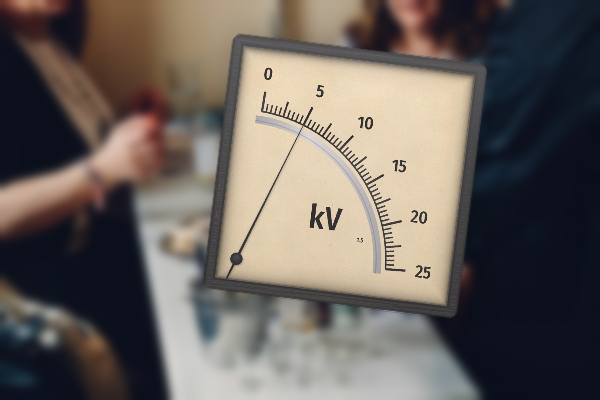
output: 5 (kV)
